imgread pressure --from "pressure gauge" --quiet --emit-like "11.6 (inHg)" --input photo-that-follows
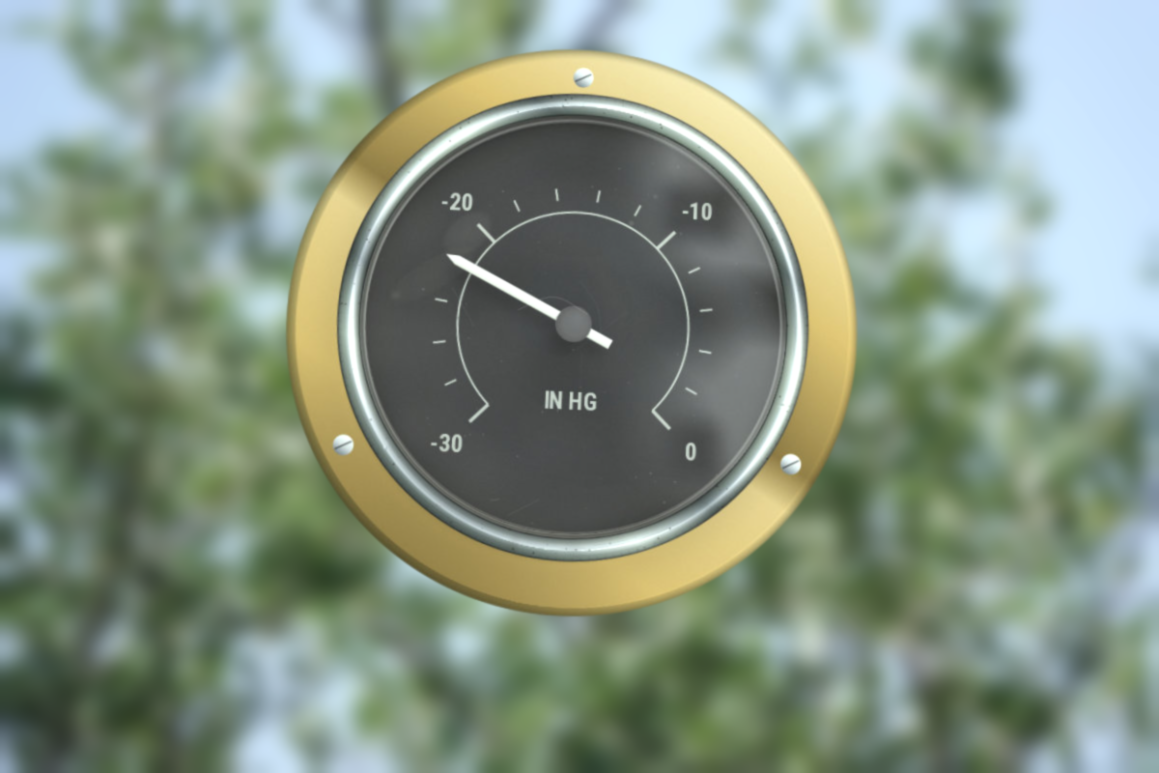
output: -22 (inHg)
